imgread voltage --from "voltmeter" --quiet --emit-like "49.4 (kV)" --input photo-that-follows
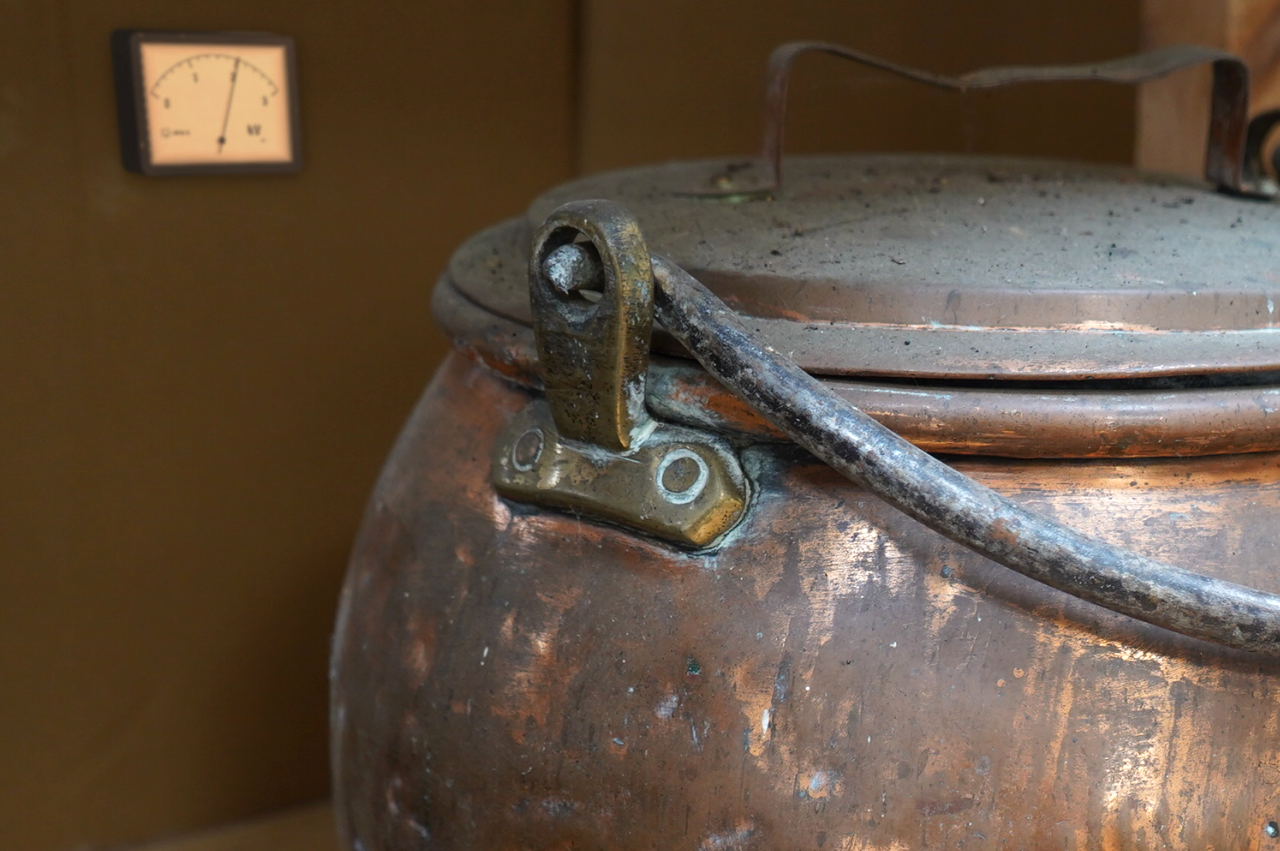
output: 2 (kV)
